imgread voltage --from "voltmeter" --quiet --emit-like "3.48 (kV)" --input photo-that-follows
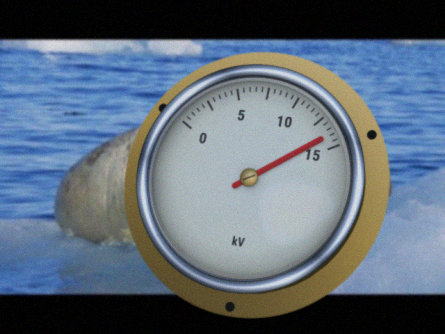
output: 14 (kV)
